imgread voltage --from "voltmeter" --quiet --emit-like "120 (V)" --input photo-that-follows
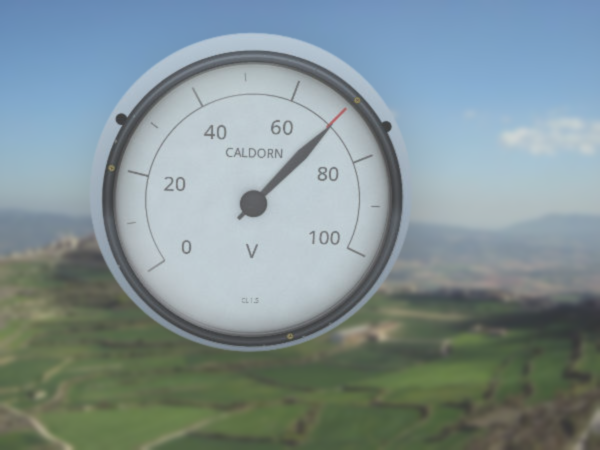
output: 70 (V)
